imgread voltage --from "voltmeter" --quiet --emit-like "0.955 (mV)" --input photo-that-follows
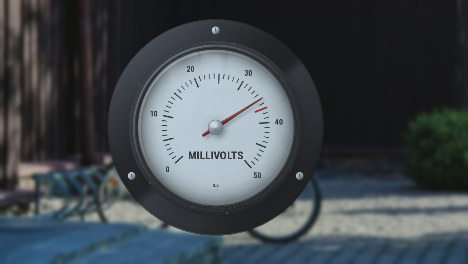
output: 35 (mV)
